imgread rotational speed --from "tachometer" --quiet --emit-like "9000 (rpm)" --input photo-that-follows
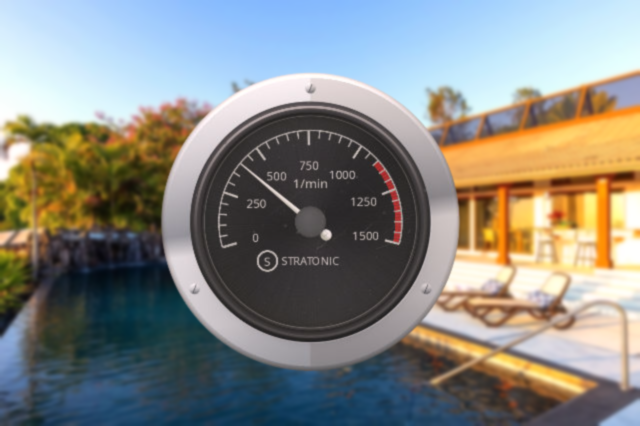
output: 400 (rpm)
